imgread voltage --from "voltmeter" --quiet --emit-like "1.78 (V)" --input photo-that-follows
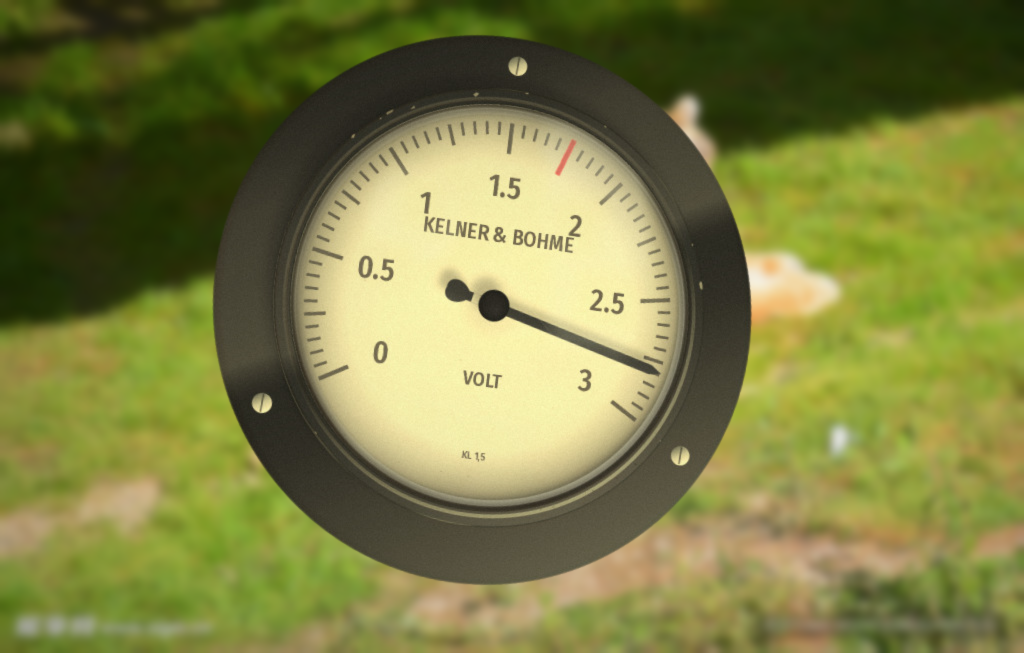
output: 2.8 (V)
